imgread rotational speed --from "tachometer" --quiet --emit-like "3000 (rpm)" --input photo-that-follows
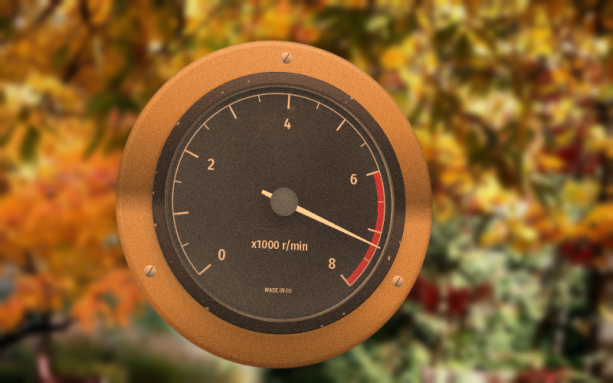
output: 7250 (rpm)
